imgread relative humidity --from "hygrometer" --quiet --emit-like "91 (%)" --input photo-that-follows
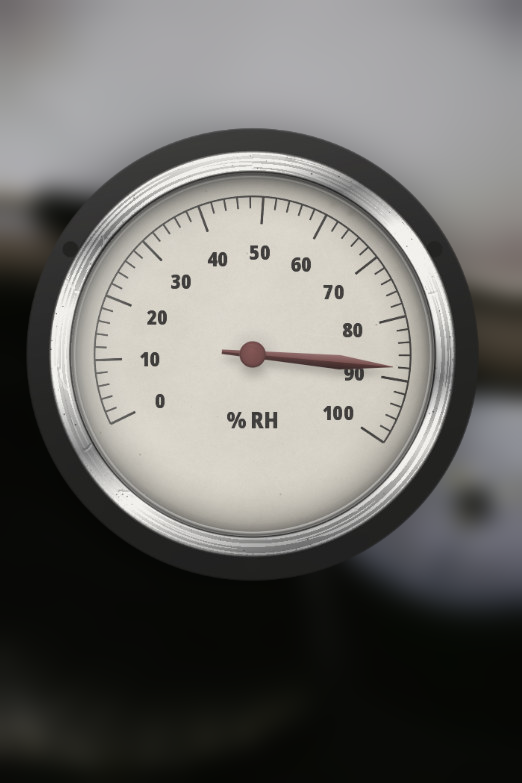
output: 88 (%)
